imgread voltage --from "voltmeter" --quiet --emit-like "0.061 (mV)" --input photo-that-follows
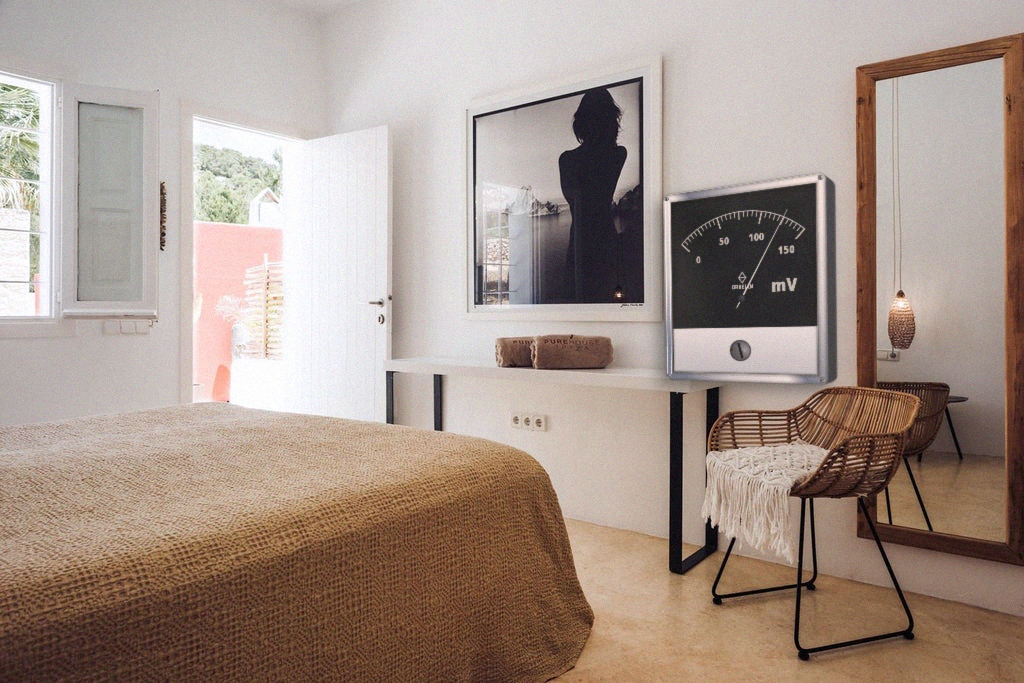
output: 125 (mV)
